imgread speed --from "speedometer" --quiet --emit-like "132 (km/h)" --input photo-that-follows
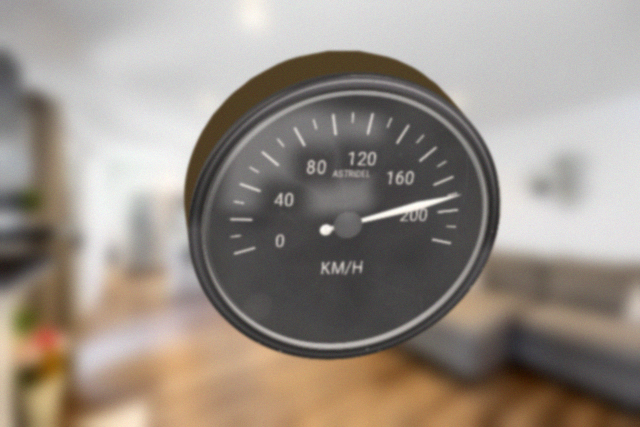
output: 190 (km/h)
